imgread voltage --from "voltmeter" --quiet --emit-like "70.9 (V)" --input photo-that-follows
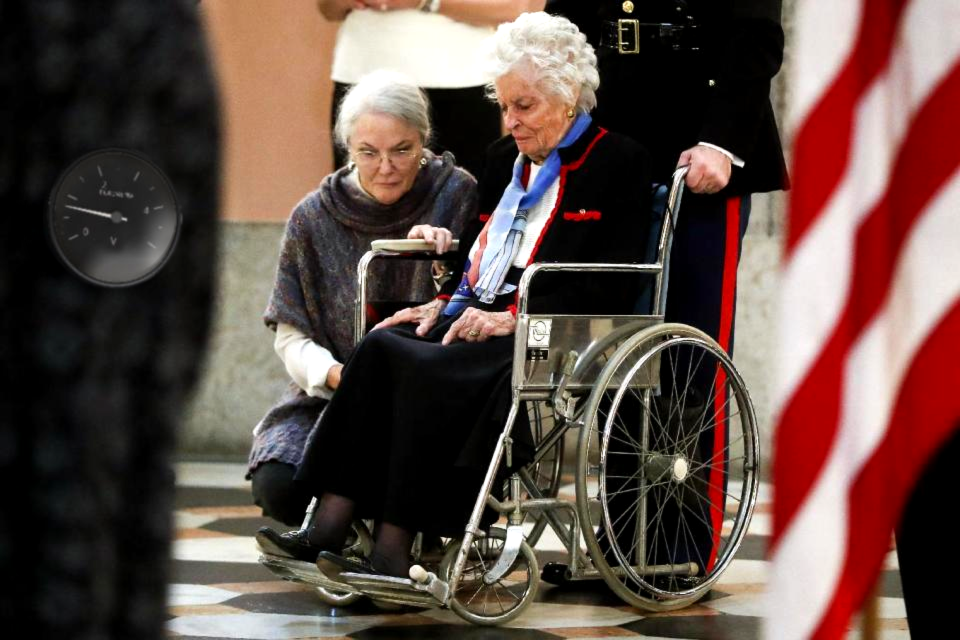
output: 0.75 (V)
